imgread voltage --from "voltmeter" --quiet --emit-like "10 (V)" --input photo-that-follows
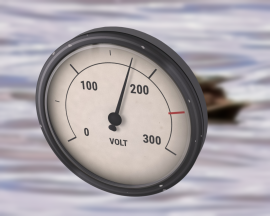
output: 175 (V)
